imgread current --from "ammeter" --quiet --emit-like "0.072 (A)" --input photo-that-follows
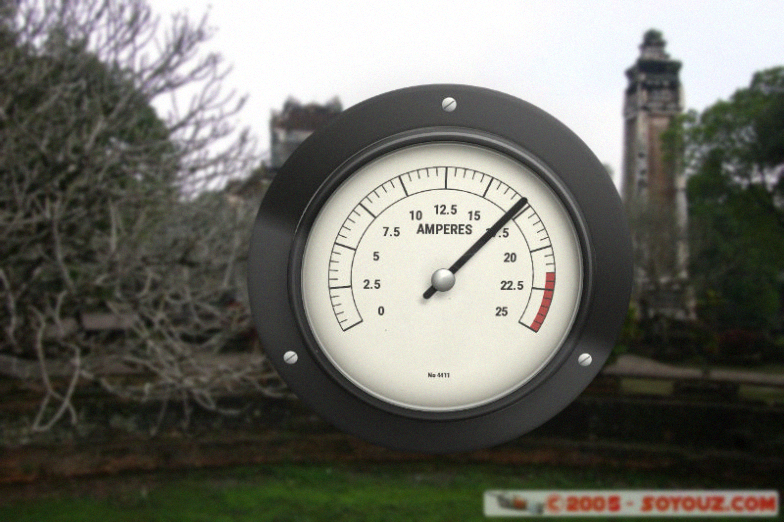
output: 17 (A)
